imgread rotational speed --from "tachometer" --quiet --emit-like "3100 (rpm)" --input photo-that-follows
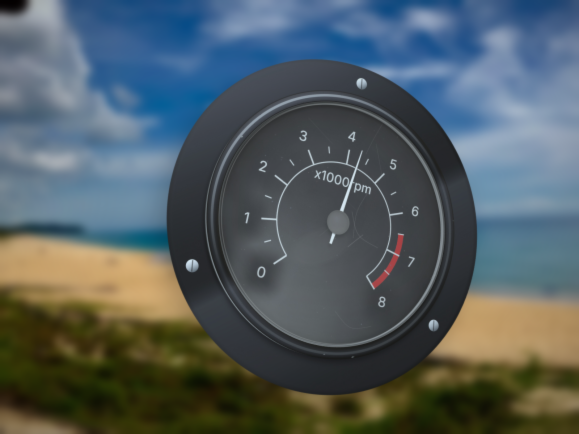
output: 4250 (rpm)
